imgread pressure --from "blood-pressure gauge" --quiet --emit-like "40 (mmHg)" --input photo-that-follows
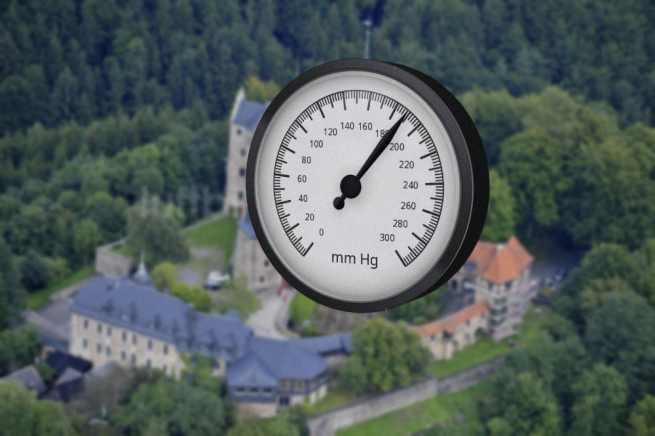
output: 190 (mmHg)
